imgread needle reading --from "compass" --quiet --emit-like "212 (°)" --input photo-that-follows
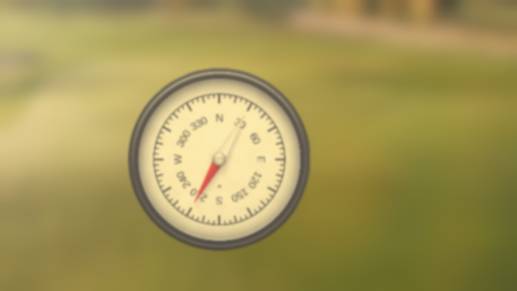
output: 210 (°)
